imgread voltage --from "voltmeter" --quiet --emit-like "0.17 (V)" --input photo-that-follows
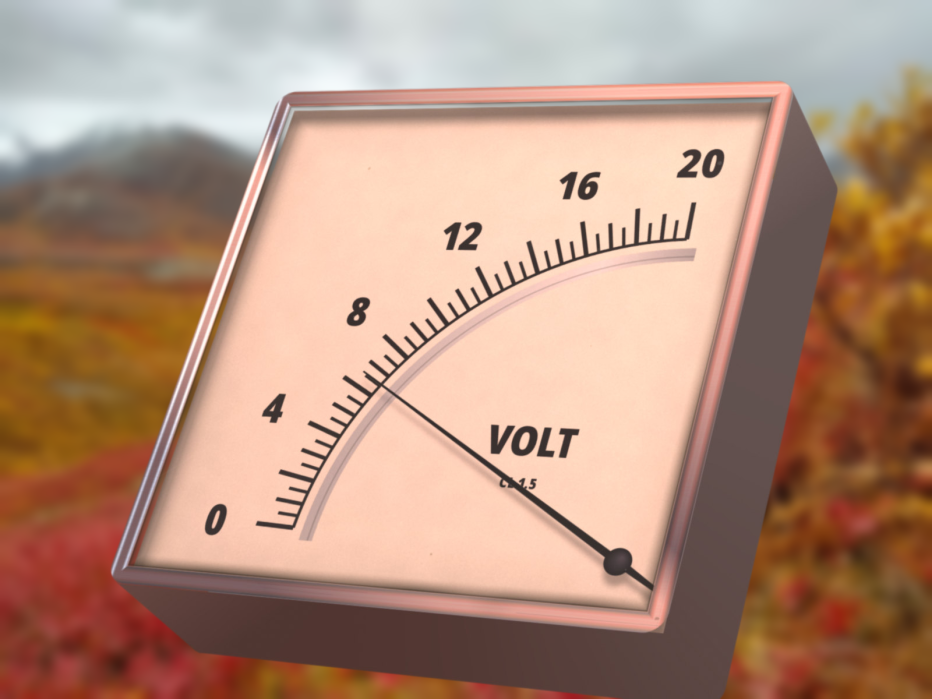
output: 6.5 (V)
